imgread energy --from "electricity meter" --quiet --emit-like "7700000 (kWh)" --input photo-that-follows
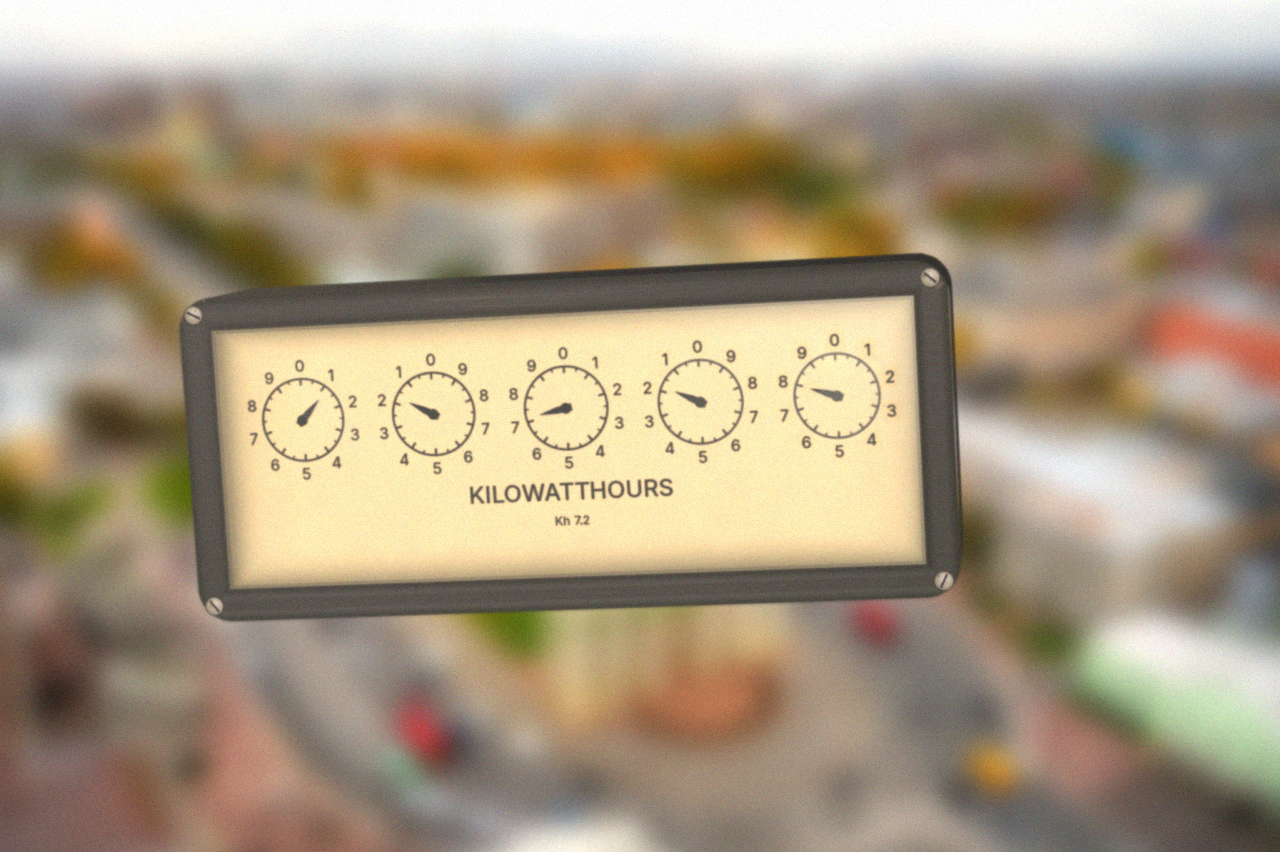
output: 11718 (kWh)
